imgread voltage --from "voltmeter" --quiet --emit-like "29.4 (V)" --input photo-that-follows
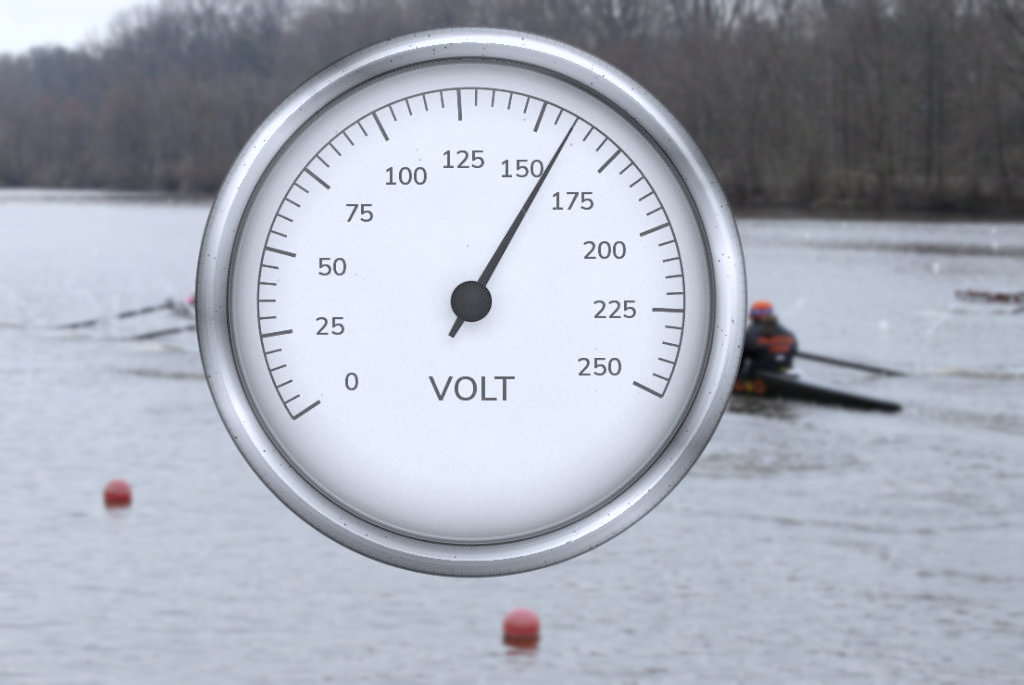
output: 160 (V)
